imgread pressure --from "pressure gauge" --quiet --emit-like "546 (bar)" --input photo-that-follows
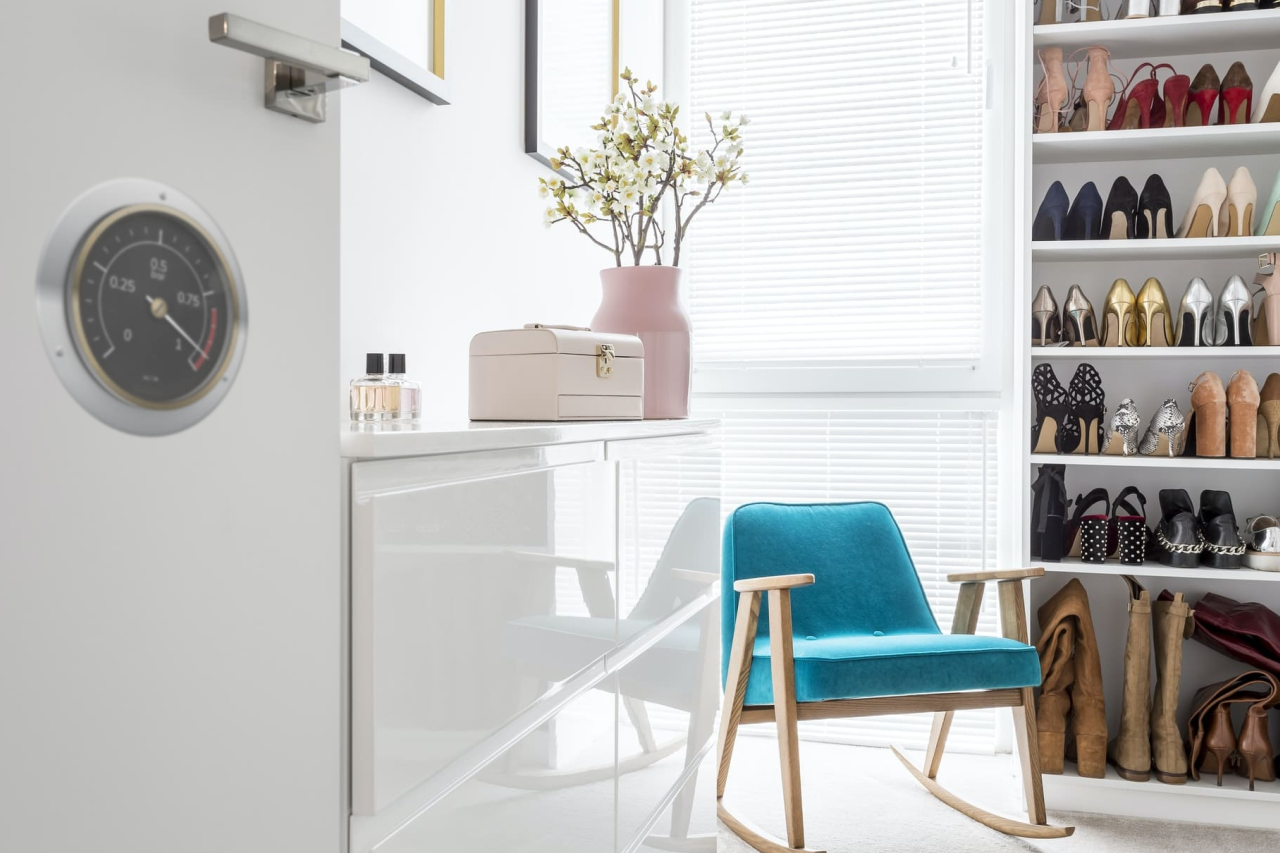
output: 0.95 (bar)
